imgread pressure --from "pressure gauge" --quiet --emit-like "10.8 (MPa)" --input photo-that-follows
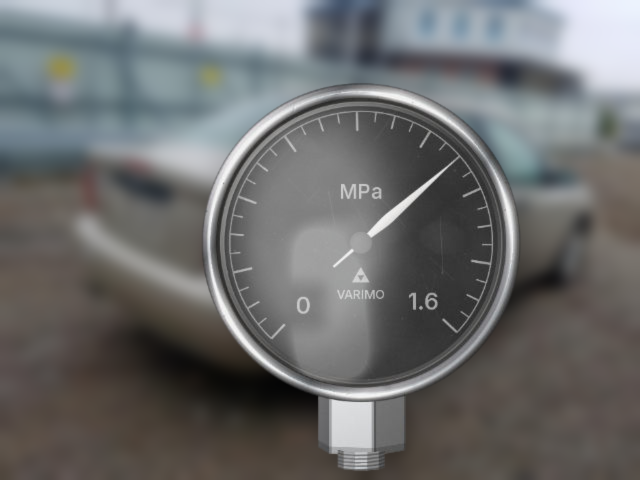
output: 1.1 (MPa)
